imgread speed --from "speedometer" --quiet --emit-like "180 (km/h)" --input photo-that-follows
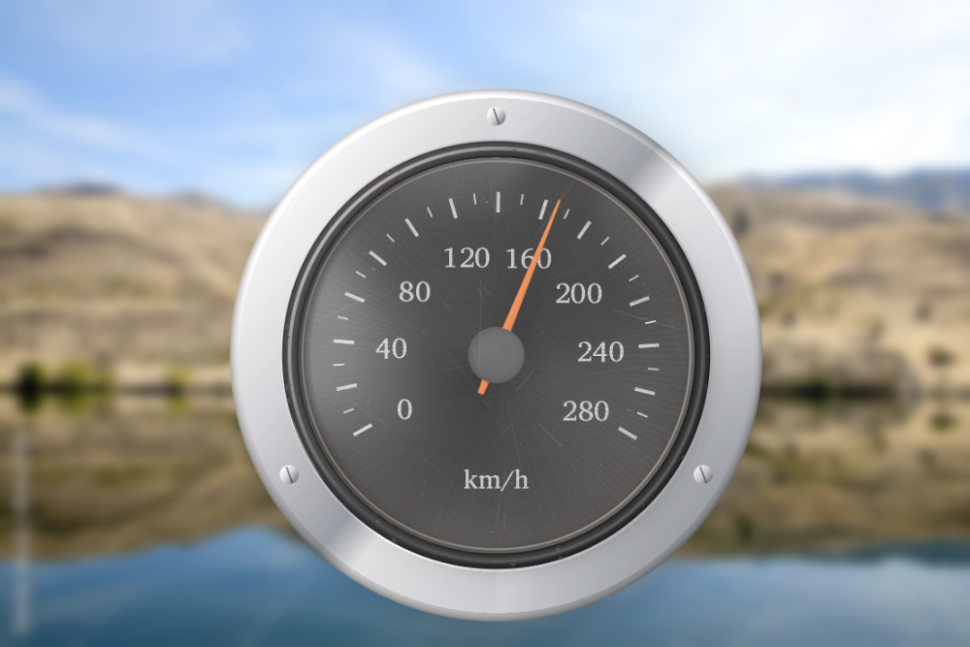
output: 165 (km/h)
